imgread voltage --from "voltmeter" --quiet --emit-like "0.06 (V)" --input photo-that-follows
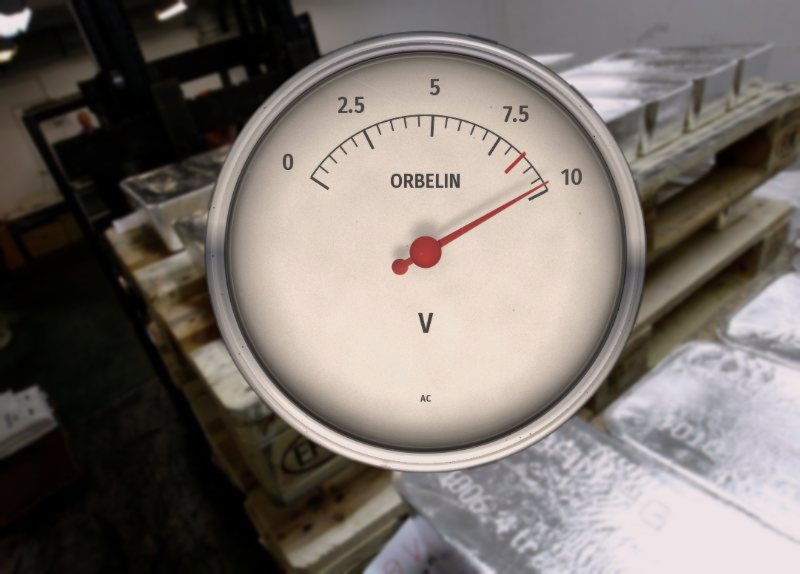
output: 9.75 (V)
